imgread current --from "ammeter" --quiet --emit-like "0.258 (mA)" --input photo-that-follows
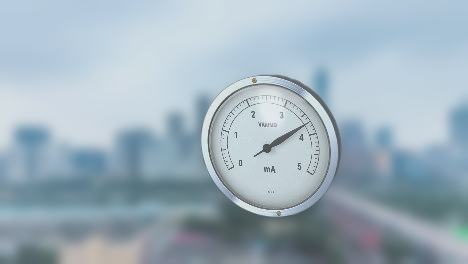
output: 3.7 (mA)
